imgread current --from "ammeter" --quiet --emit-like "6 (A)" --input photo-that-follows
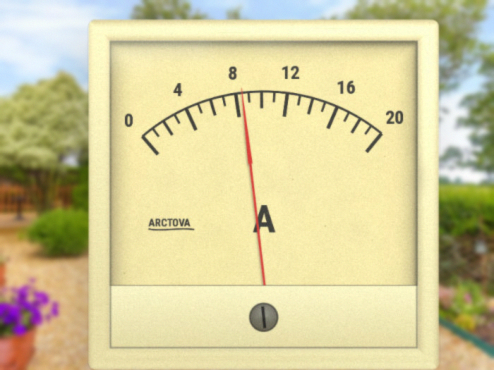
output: 8.5 (A)
